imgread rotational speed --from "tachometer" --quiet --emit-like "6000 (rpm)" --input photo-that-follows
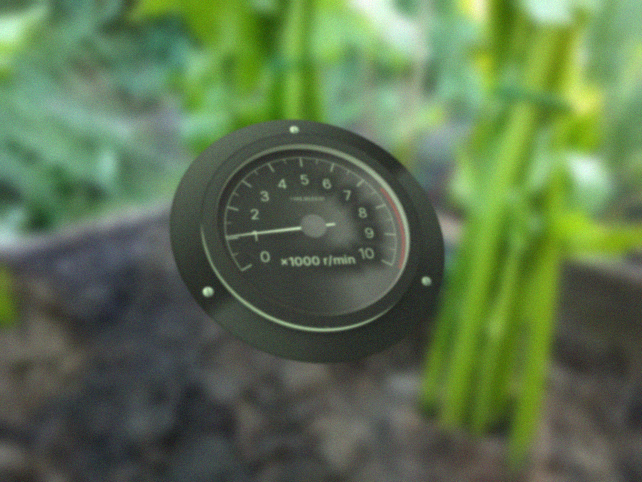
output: 1000 (rpm)
